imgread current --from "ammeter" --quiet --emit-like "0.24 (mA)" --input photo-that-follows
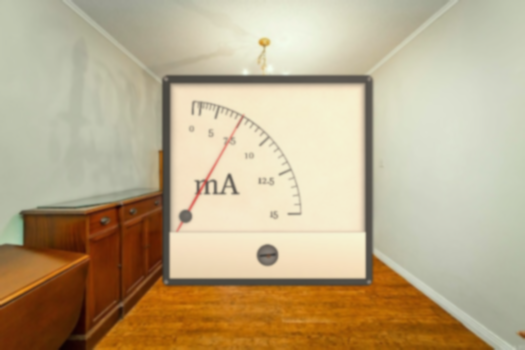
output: 7.5 (mA)
